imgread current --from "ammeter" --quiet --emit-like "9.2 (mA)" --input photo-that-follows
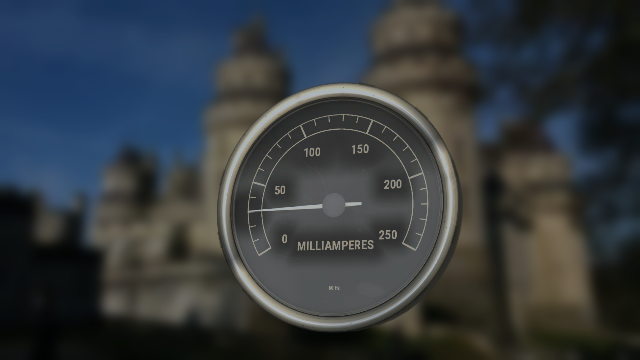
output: 30 (mA)
